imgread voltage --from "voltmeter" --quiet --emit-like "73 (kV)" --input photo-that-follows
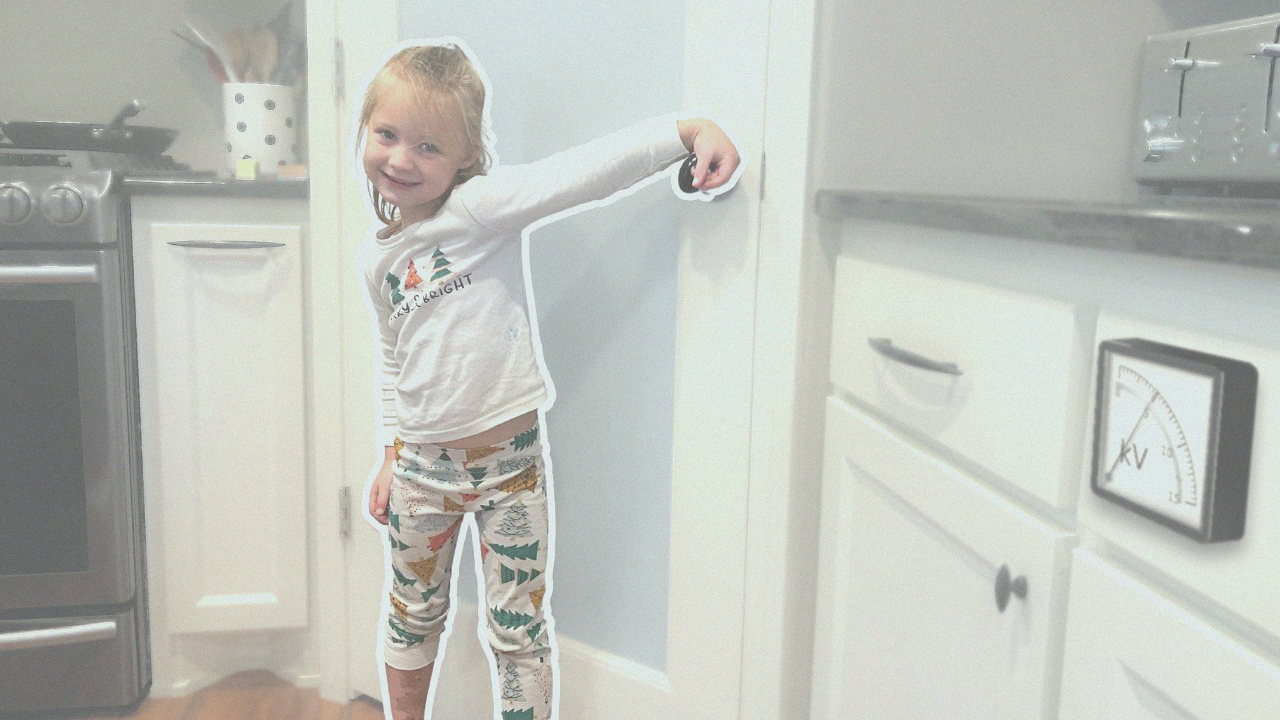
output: 5 (kV)
